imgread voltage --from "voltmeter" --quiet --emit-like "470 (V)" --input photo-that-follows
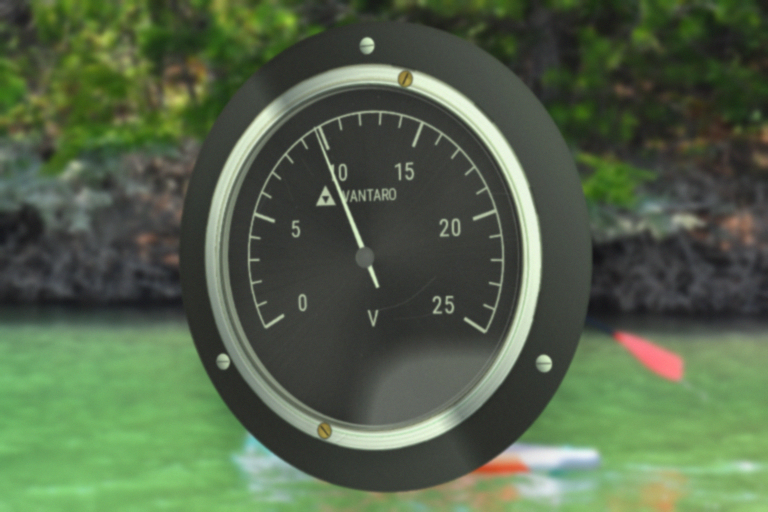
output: 10 (V)
